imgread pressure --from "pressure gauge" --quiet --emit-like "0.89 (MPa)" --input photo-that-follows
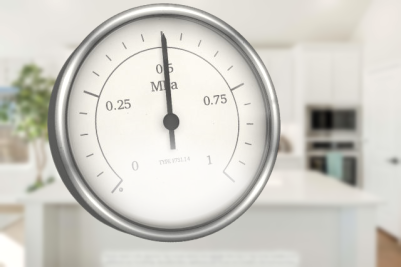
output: 0.5 (MPa)
